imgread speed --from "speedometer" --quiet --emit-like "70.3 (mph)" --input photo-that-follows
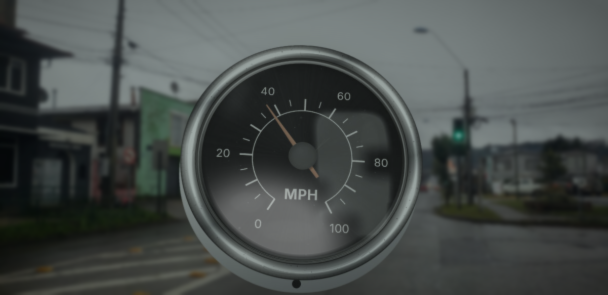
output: 37.5 (mph)
